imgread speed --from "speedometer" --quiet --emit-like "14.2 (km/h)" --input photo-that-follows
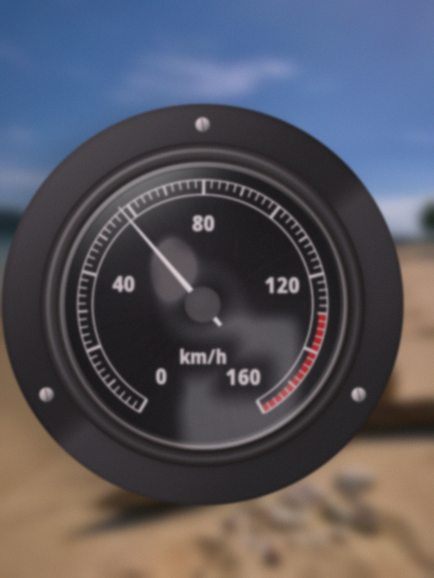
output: 58 (km/h)
